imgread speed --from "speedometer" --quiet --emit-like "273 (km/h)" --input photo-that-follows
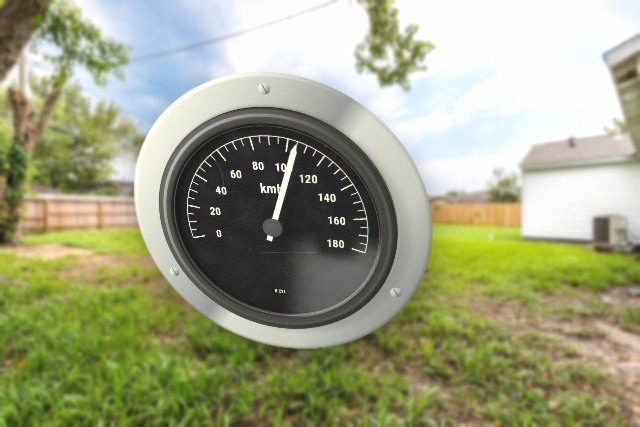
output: 105 (km/h)
